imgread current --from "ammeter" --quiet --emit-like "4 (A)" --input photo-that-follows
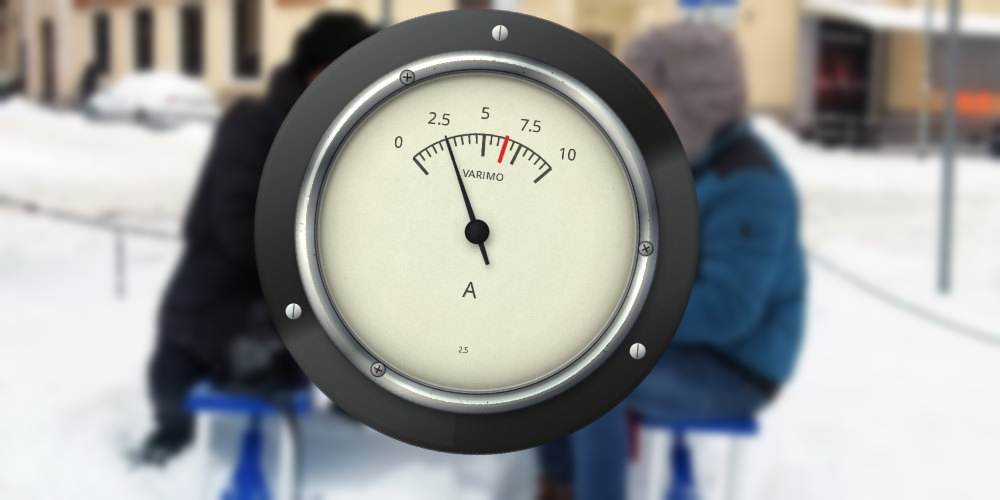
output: 2.5 (A)
